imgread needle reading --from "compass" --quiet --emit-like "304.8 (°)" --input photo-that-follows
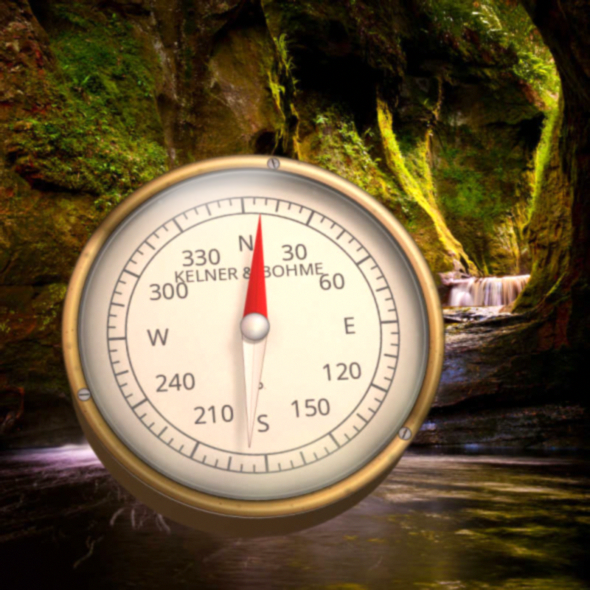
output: 7.5 (°)
